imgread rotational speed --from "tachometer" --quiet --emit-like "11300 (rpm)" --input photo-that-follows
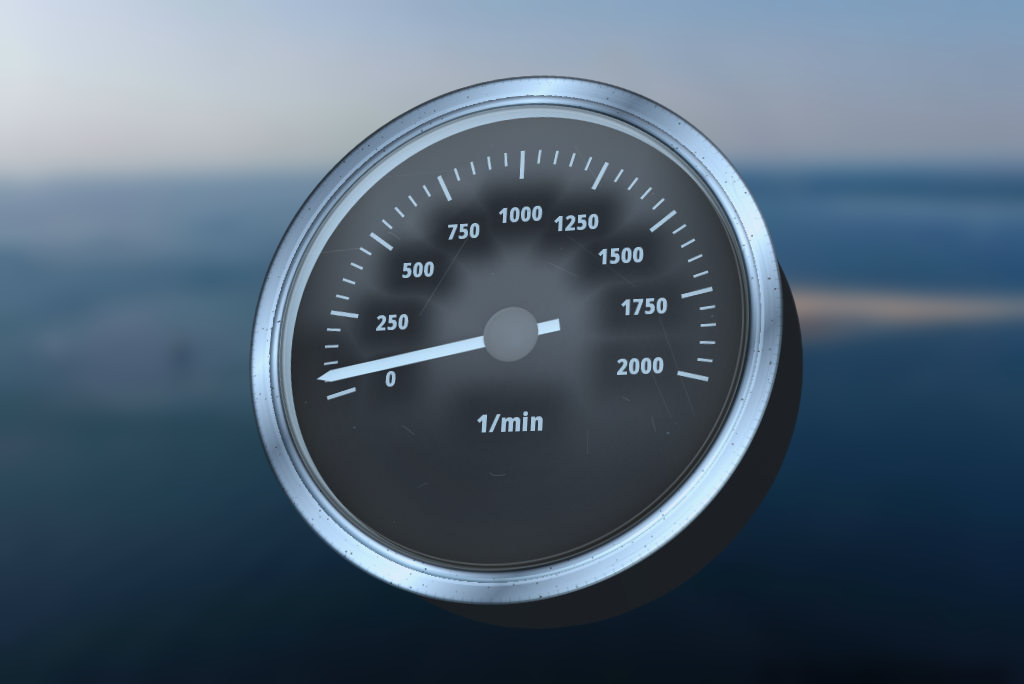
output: 50 (rpm)
